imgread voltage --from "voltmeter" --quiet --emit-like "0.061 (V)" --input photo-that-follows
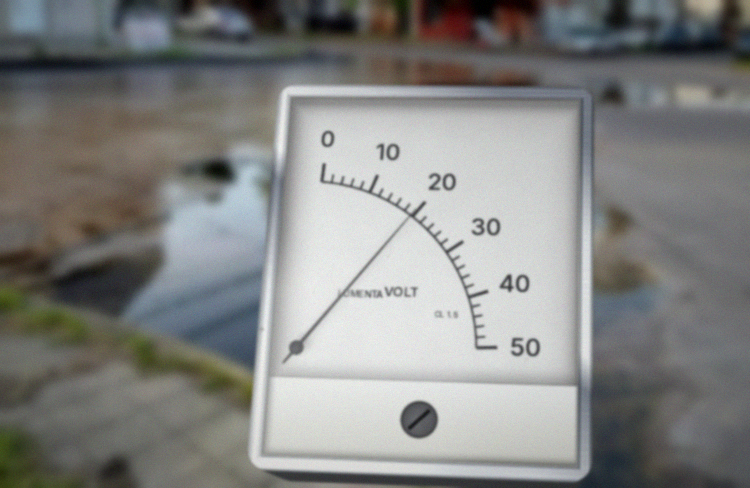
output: 20 (V)
